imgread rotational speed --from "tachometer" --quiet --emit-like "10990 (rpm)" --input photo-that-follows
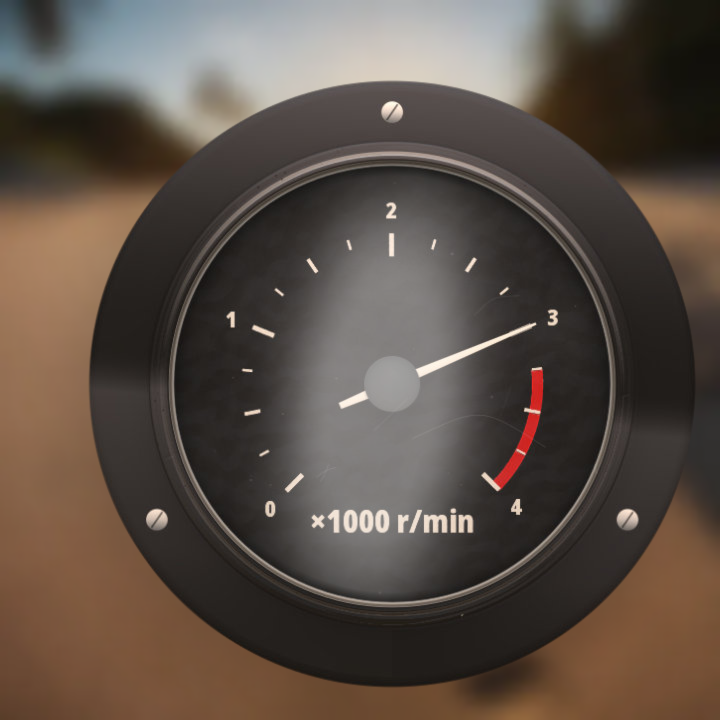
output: 3000 (rpm)
